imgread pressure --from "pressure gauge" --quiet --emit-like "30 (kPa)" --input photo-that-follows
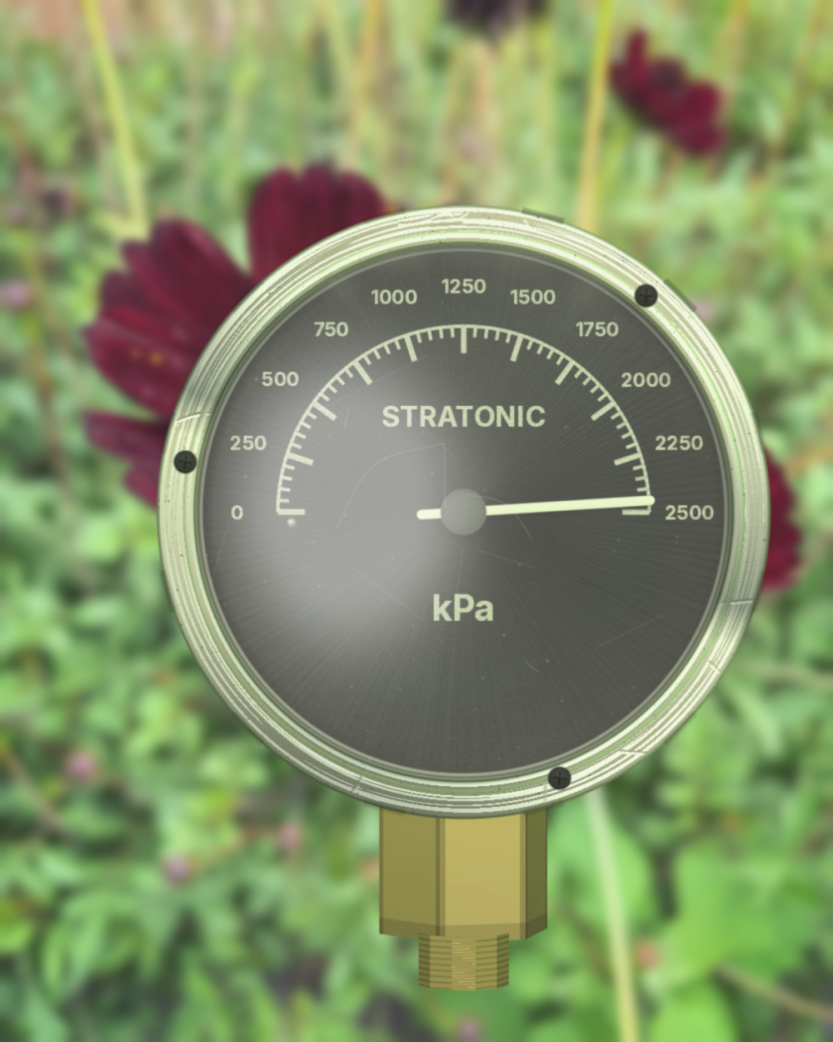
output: 2450 (kPa)
